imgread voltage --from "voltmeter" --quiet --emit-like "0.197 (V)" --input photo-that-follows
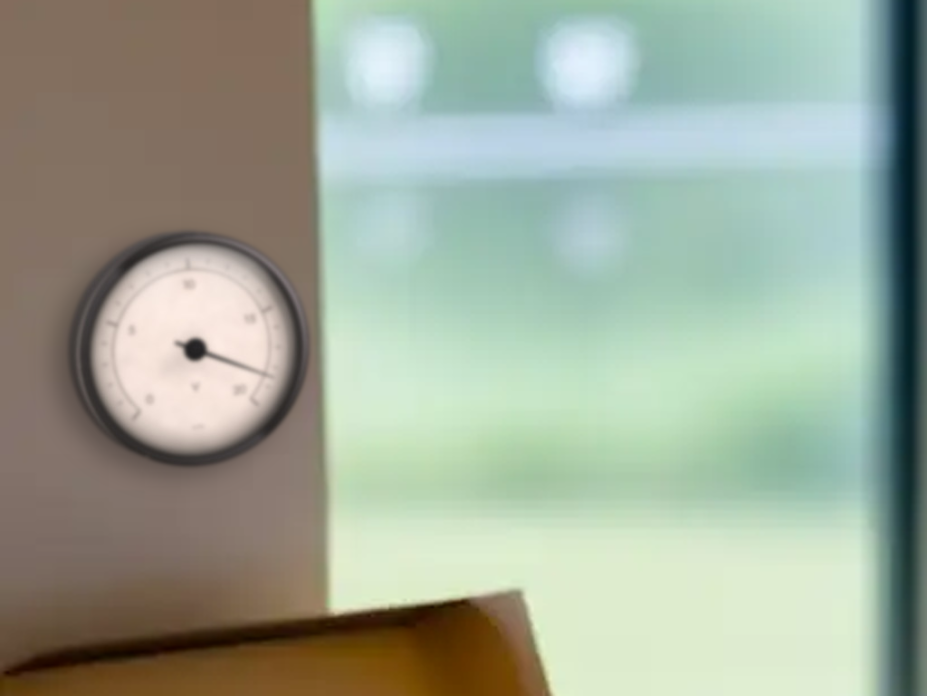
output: 18.5 (V)
